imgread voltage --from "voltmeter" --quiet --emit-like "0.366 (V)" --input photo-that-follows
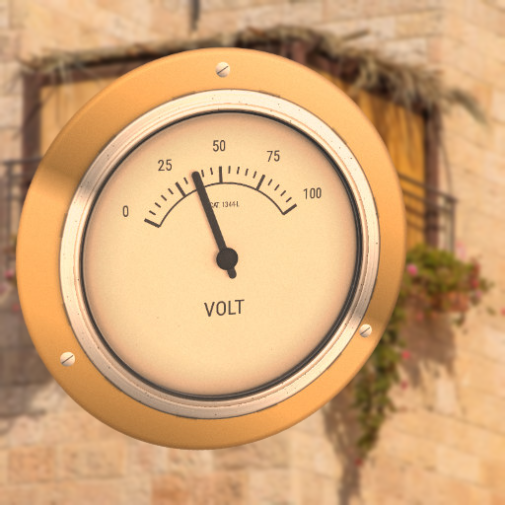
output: 35 (V)
